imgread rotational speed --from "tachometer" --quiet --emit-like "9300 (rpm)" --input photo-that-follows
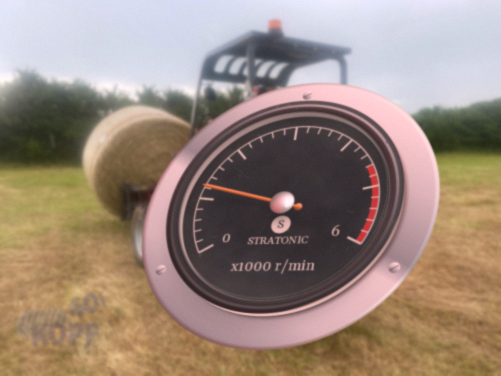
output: 1200 (rpm)
